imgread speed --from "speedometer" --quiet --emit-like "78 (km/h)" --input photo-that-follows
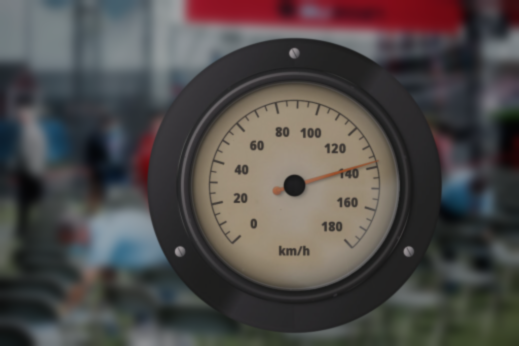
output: 137.5 (km/h)
